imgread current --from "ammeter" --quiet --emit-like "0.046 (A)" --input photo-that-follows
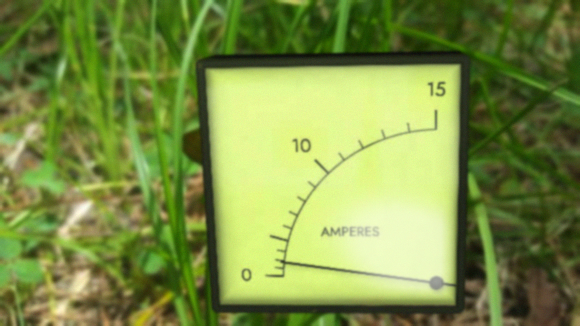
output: 3 (A)
